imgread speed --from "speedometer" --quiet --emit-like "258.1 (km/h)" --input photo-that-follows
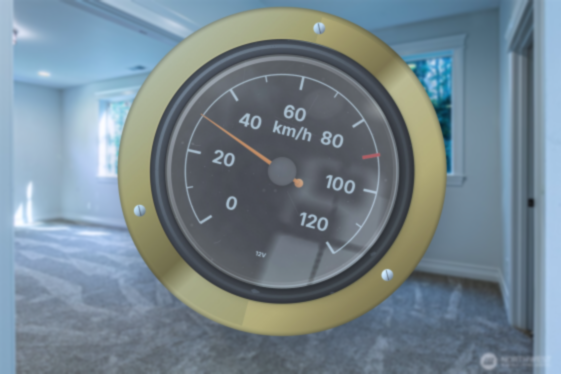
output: 30 (km/h)
